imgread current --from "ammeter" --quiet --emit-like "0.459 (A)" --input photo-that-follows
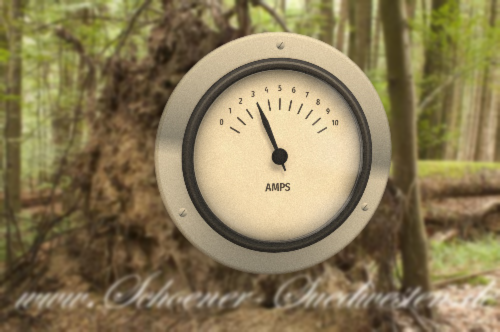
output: 3 (A)
